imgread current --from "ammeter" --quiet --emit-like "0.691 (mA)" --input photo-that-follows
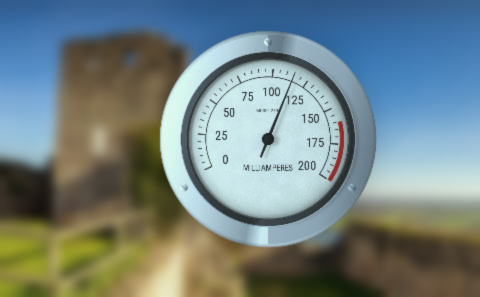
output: 115 (mA)
